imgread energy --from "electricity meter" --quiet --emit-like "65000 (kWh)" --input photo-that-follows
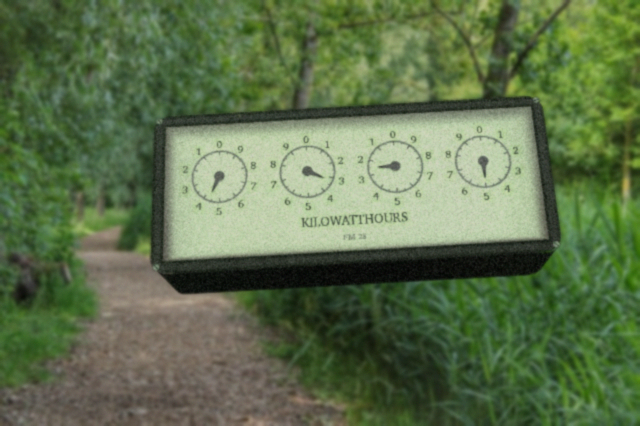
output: 4325 (kWh)
